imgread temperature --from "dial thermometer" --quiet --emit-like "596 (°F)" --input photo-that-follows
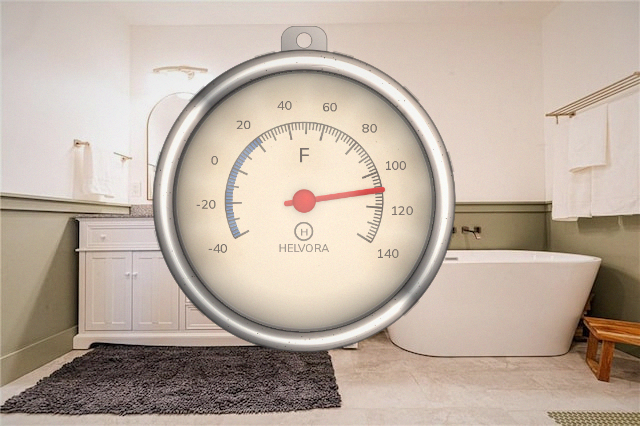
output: 110 (°F)
